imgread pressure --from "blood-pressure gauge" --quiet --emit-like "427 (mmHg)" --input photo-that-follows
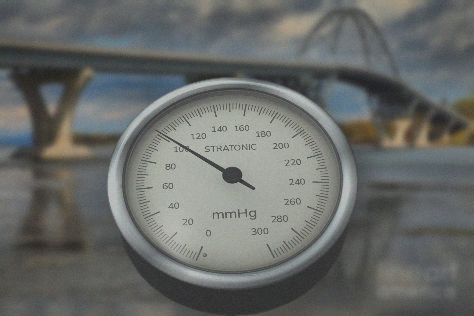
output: 100 (mmHg)
